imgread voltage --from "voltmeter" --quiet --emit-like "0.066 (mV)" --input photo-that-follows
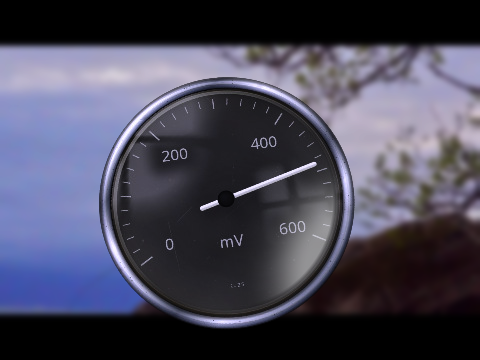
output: 490 (mV)
